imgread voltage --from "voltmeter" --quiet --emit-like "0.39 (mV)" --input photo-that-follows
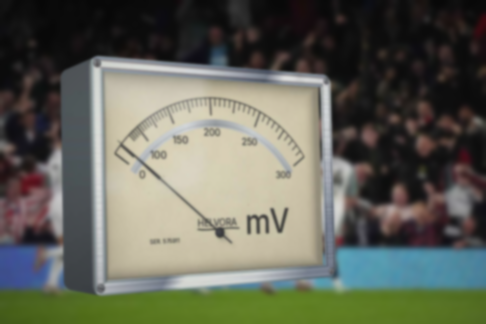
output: 50 (mV)
